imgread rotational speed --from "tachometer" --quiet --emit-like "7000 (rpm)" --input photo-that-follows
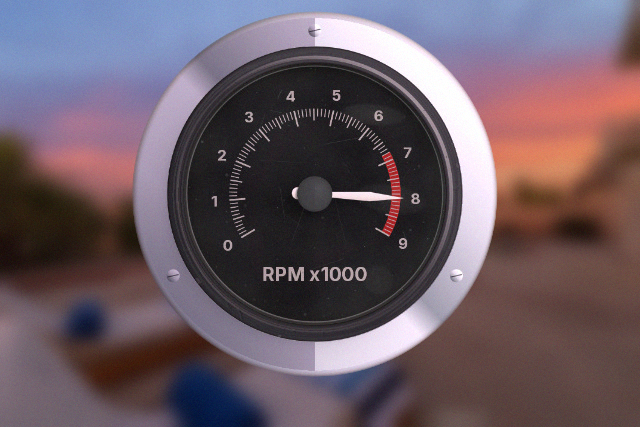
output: 8000 (rpm)
